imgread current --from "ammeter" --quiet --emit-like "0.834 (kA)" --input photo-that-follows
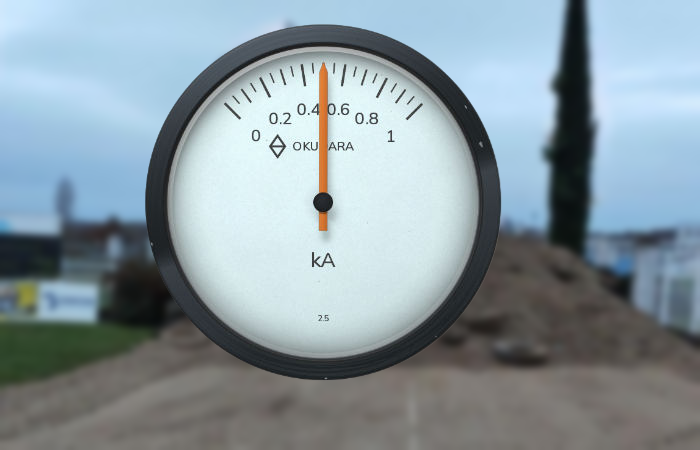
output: 0.5 (kA)
